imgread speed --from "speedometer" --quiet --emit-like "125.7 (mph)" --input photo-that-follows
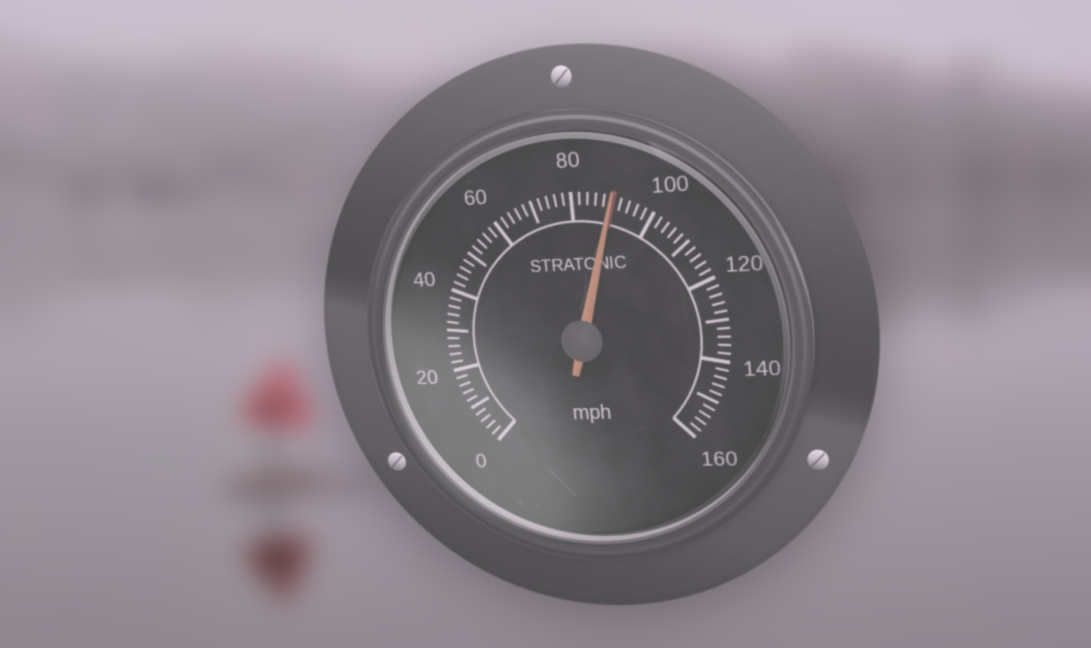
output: 90 (mph)
